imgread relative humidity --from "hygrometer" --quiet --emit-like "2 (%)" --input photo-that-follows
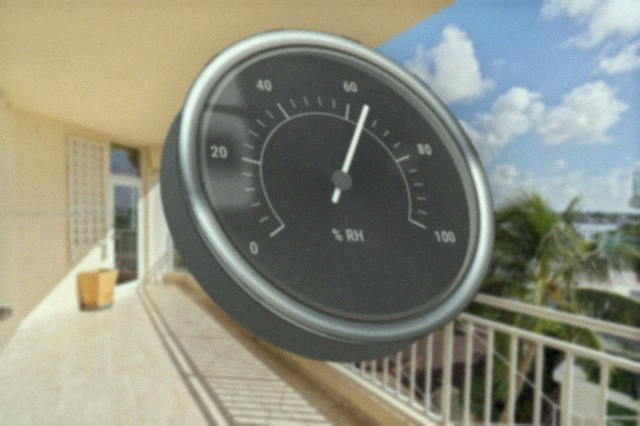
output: 64 (%)
